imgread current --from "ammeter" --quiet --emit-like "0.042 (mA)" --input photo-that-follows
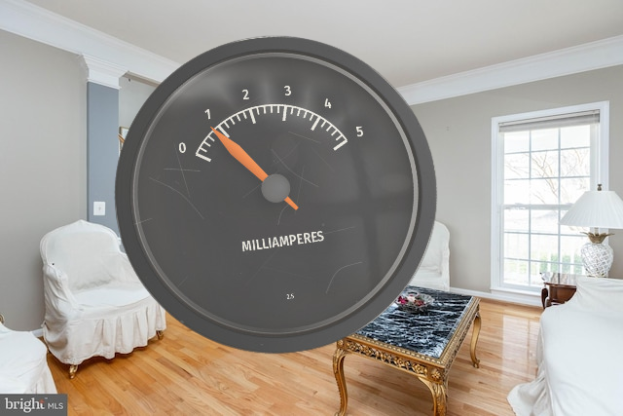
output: 0.8 (mA)
